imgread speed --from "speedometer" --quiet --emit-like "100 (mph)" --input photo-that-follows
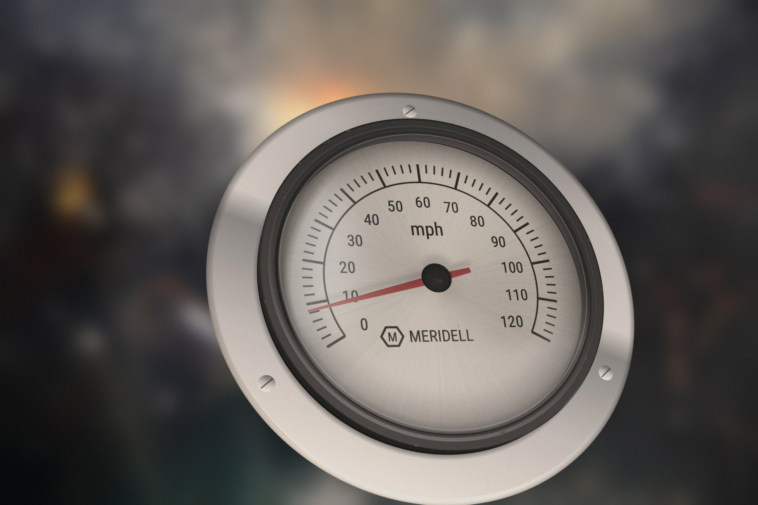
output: 8 (mph)
